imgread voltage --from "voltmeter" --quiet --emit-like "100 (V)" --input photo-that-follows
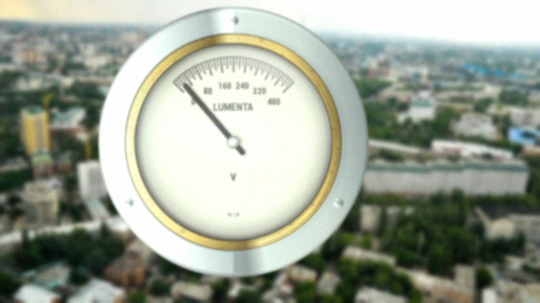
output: 20 (V)
